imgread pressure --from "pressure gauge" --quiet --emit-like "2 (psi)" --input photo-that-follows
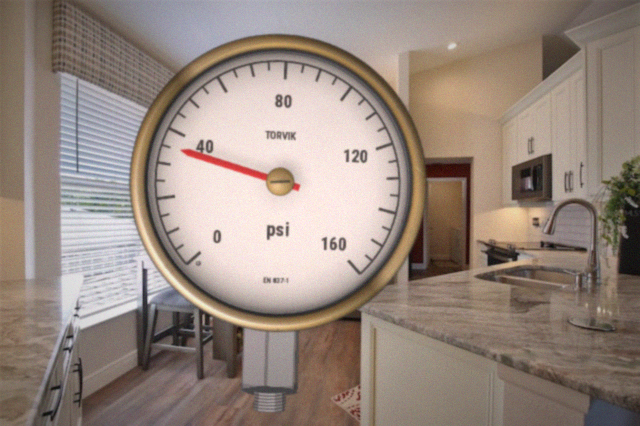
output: 35 (psi)
